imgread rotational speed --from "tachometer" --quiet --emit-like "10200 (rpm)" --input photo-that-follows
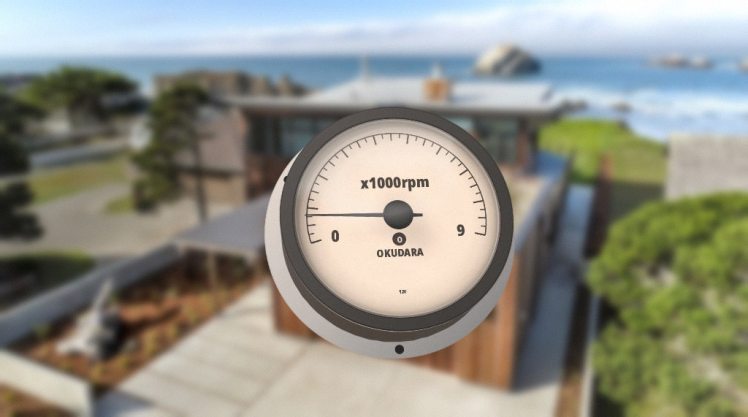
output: 750 (rpm)
